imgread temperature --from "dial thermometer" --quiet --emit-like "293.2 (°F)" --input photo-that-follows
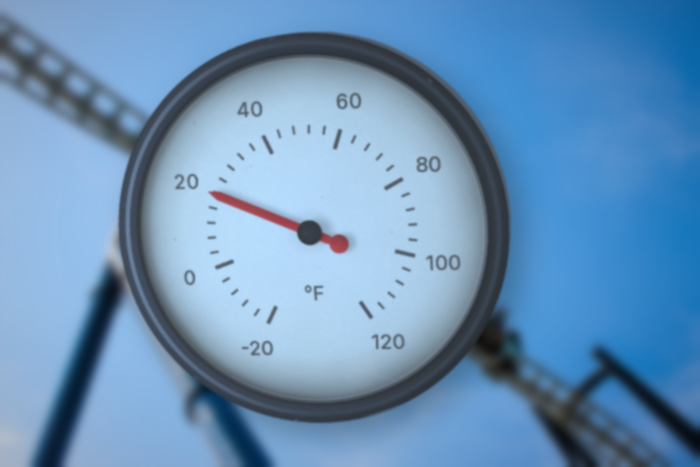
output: 20 (°F)
